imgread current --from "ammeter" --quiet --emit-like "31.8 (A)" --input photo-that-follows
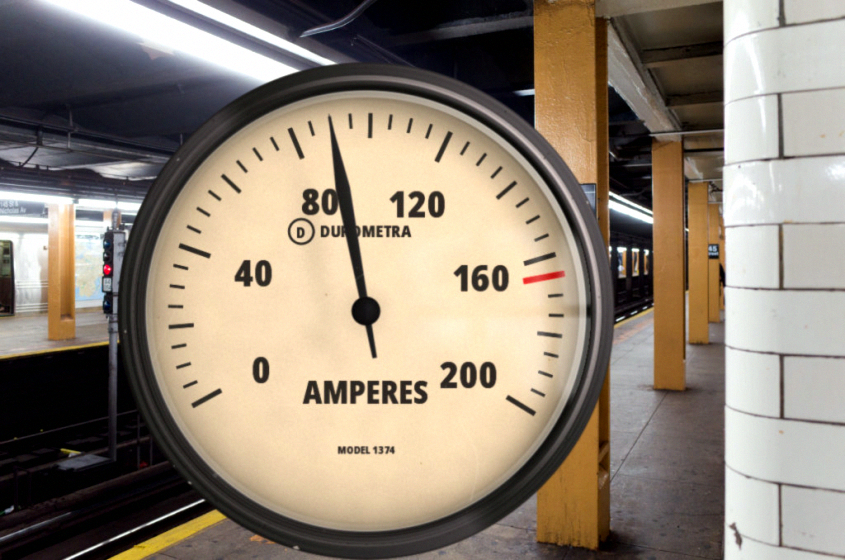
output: 90 (A)
